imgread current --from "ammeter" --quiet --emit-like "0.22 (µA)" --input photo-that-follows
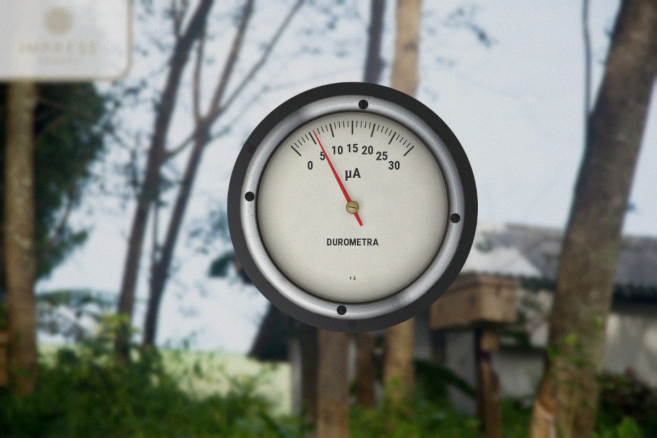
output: 6 (µA)
